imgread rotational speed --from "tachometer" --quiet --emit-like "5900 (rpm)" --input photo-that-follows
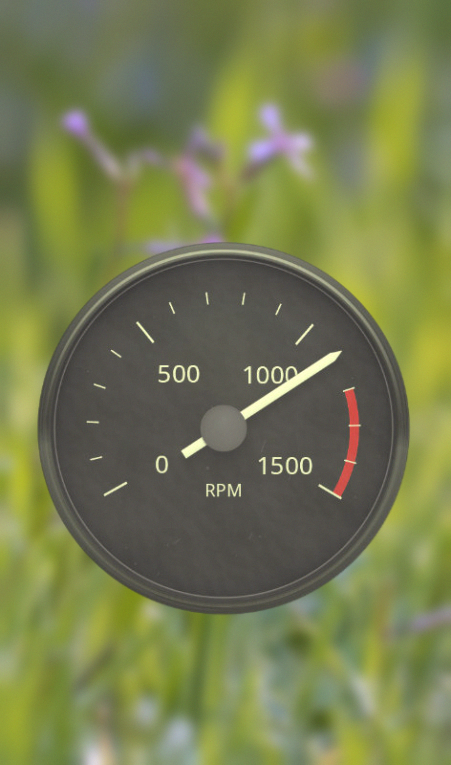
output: 1100 (rpm)
